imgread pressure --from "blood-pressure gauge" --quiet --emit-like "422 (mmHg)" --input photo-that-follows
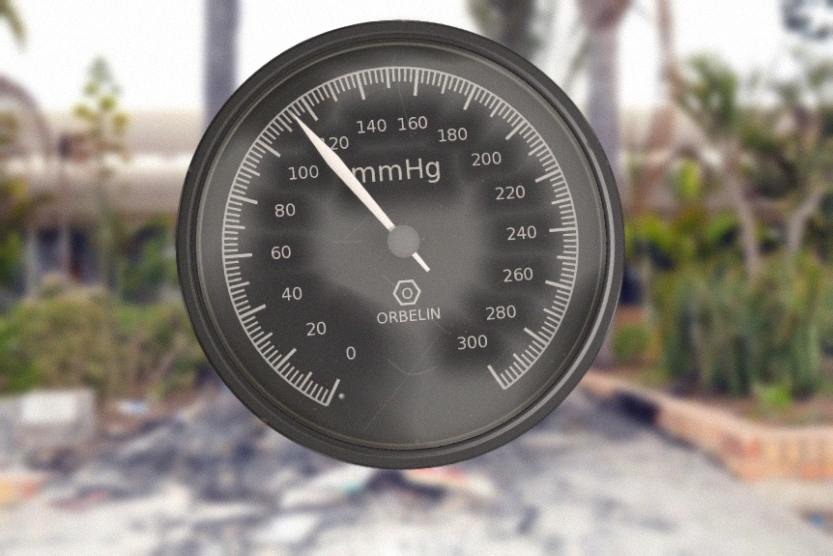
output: 114 (mmHg)
